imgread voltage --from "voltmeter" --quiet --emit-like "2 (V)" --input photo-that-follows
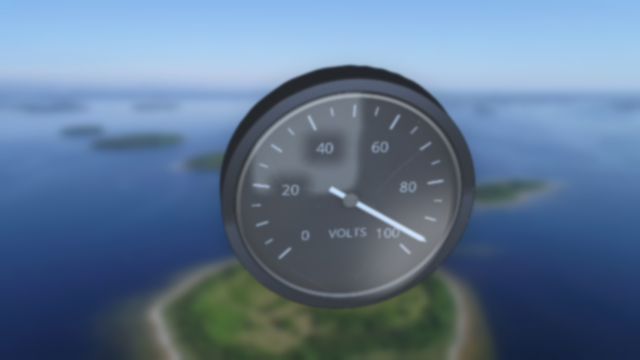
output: 95 (V)
